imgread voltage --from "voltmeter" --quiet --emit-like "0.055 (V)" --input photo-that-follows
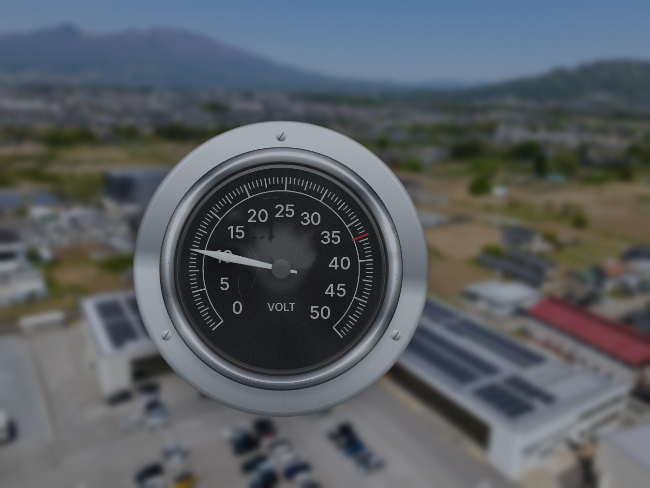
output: 10 (V)
